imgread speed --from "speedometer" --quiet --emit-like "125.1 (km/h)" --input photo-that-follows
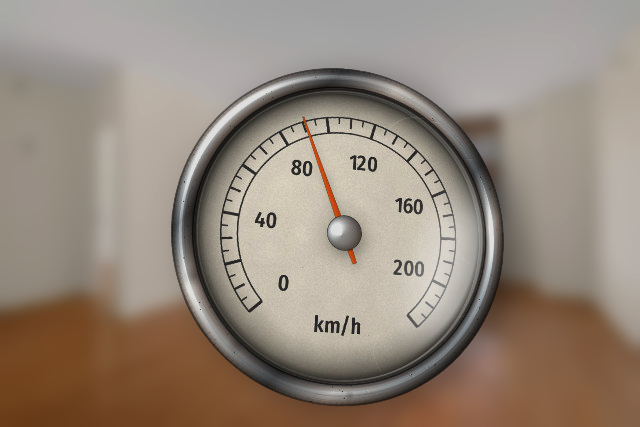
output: 90 (km/h)
